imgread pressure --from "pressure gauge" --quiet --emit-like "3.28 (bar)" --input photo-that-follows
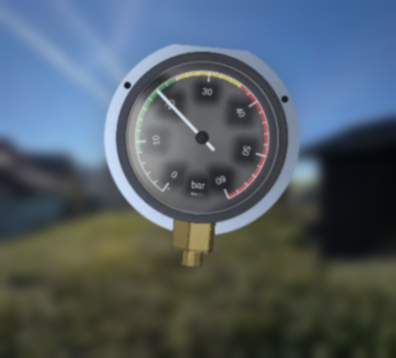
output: 20 (bar)
